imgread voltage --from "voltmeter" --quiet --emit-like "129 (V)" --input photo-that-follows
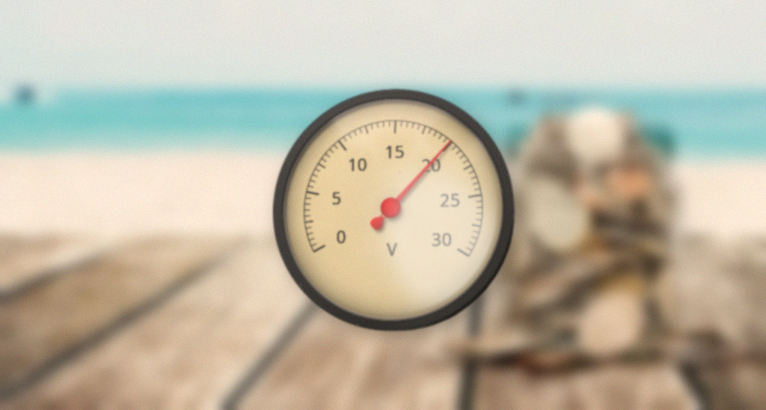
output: 20 (V)
